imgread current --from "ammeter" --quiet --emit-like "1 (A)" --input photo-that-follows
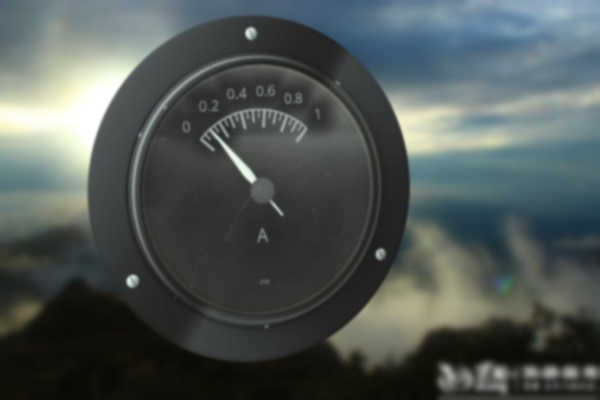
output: 0.1 (A)
